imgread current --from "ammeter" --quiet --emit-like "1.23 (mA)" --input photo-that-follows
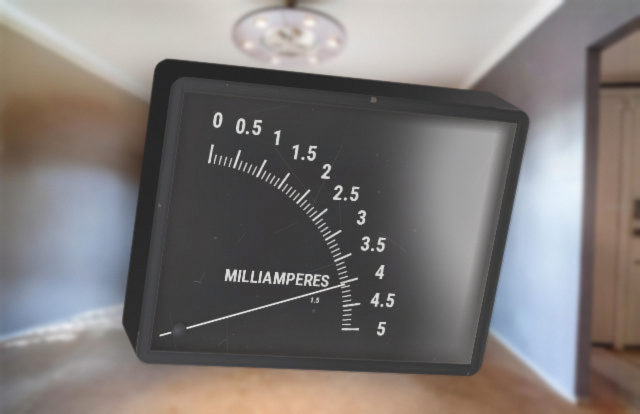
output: 4 (mA)
